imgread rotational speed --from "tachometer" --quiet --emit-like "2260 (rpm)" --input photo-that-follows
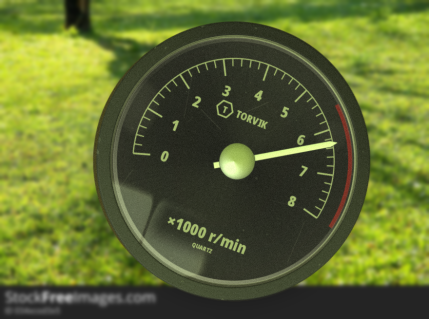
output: 6300 (rpm)
